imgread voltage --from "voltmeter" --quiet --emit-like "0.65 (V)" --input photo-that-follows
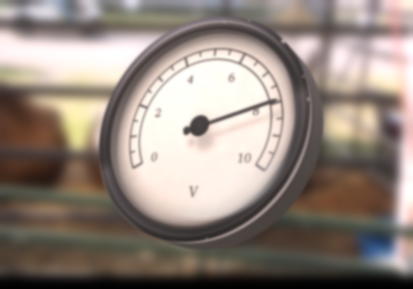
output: 8 (V)
